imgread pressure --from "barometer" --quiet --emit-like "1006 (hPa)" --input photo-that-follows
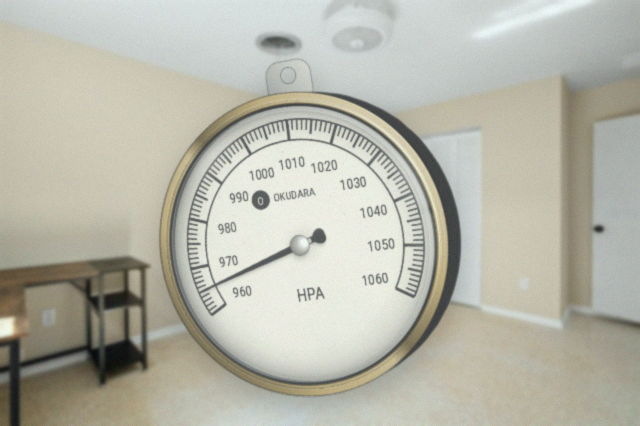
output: 965 (hPa)
